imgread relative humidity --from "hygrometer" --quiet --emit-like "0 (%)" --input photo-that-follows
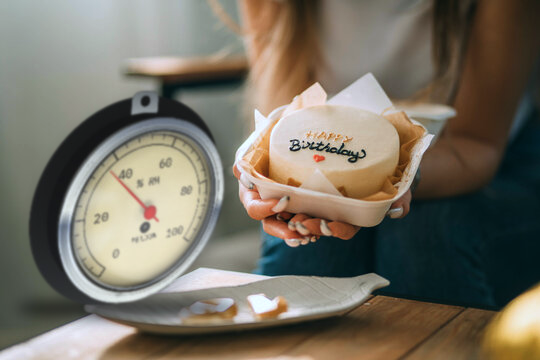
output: 36 (%)
